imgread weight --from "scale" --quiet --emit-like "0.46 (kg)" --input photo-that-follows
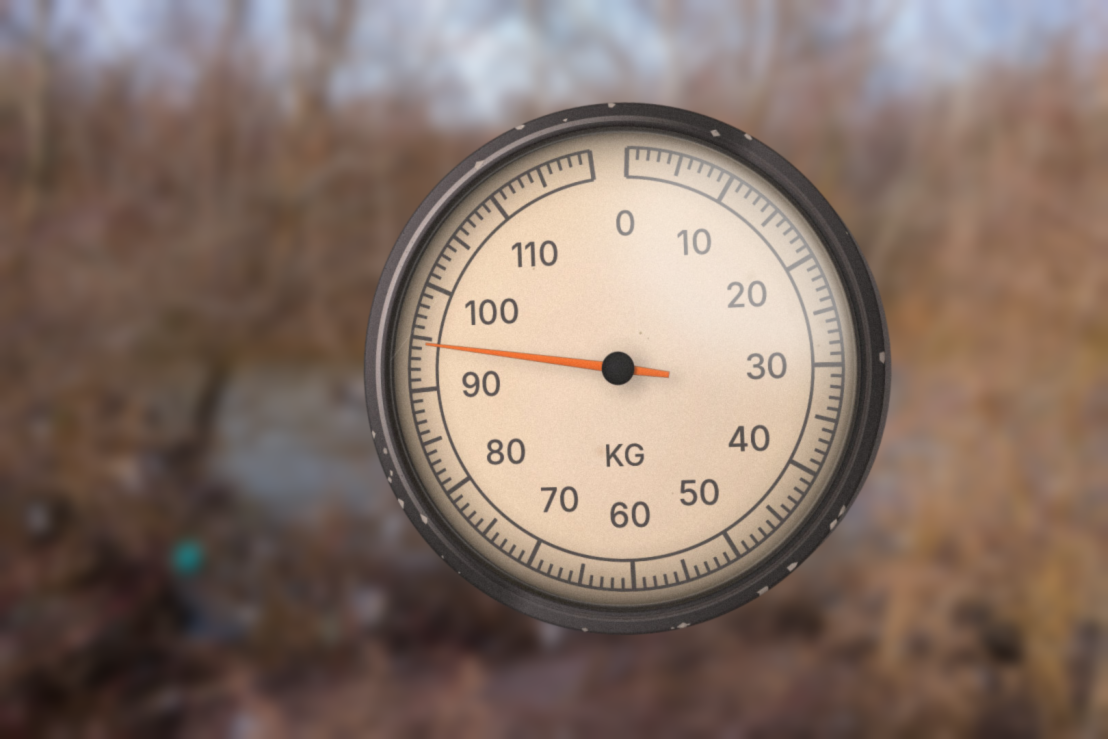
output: 94.5 (kg)
